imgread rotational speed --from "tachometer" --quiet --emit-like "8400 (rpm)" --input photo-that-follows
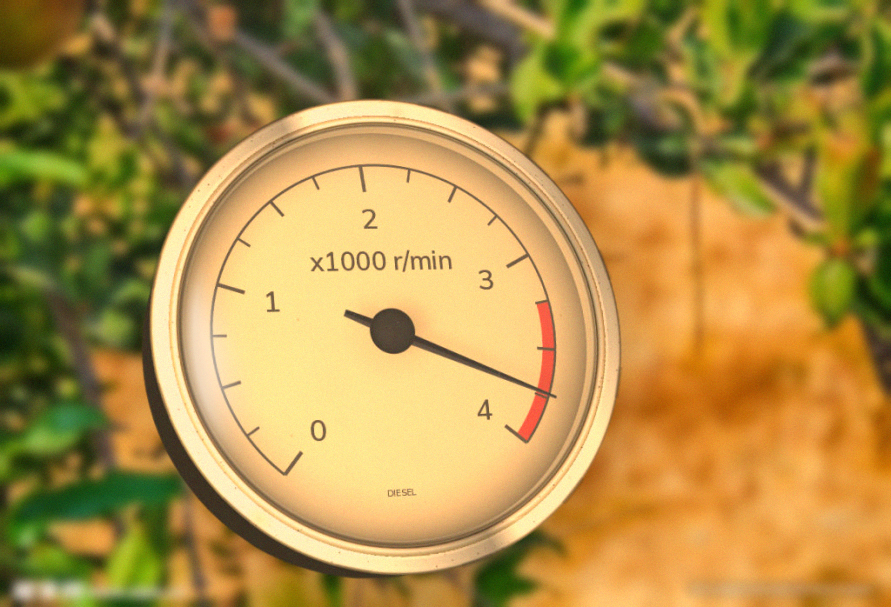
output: 3750 (rpm)
